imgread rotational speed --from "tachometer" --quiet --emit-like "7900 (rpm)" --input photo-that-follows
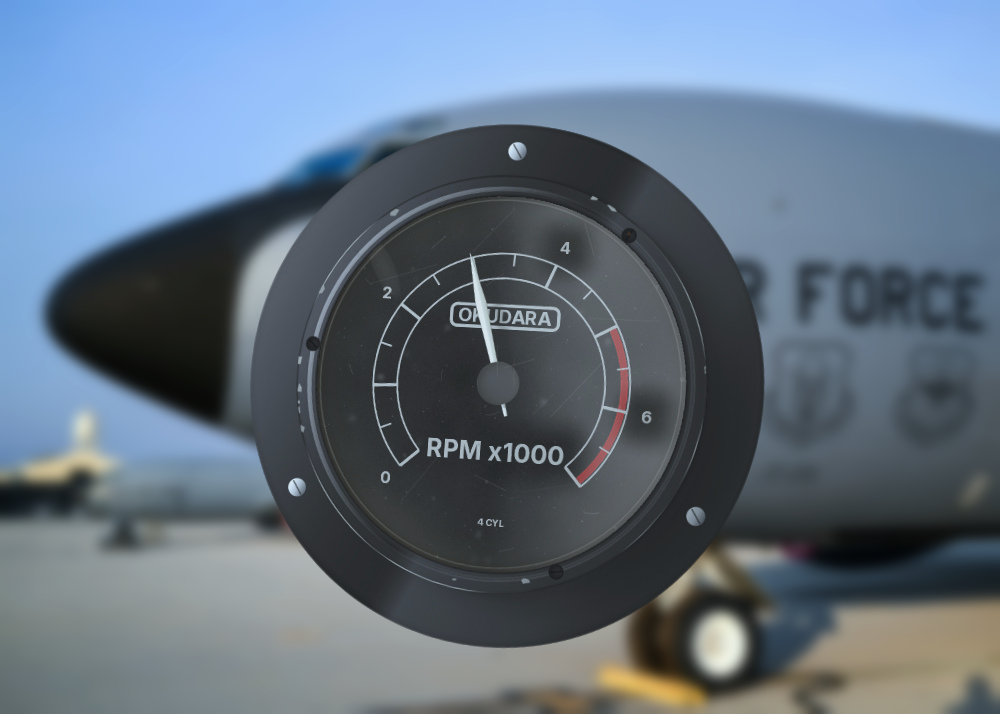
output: 3000 (rpm)
